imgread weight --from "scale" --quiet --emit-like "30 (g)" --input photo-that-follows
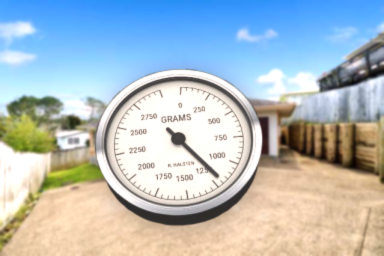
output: 1200 (g)
